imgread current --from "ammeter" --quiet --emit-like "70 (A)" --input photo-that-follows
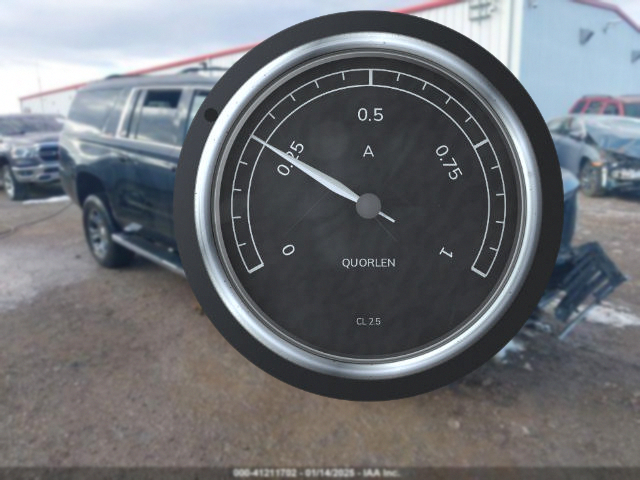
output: 0.25 (A)
